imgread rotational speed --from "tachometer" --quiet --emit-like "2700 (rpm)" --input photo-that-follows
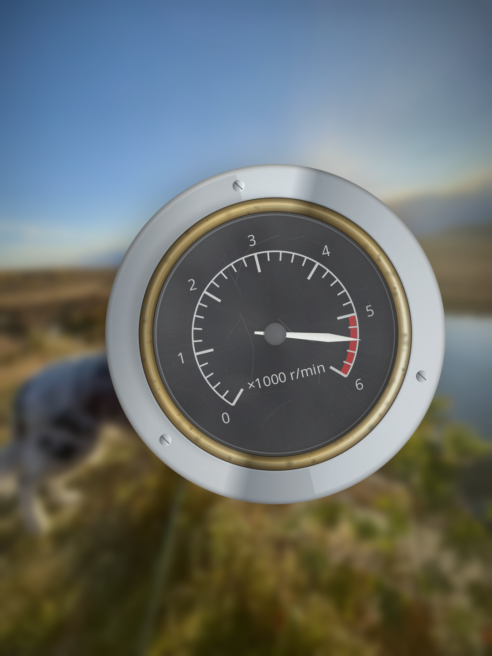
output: 5400 (rpm)
